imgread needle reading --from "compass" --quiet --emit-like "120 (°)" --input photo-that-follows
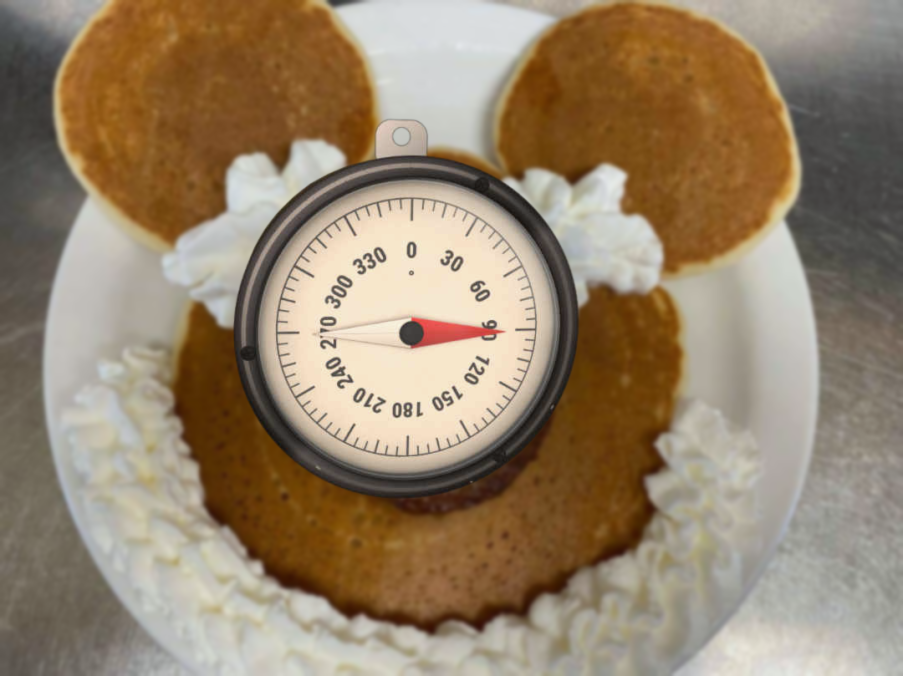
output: 90 (°)
